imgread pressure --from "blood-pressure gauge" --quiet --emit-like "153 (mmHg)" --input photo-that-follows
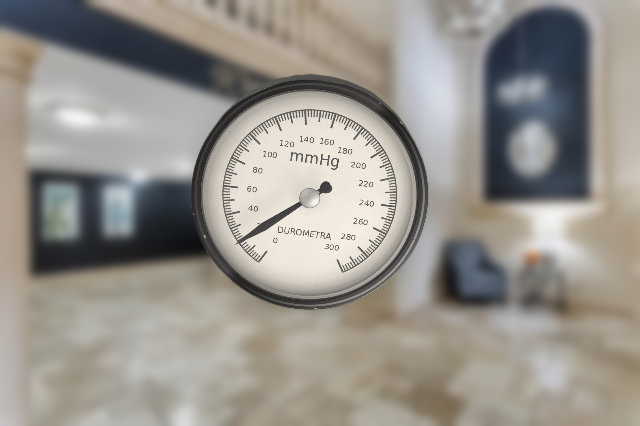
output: 20 (mmHg)
